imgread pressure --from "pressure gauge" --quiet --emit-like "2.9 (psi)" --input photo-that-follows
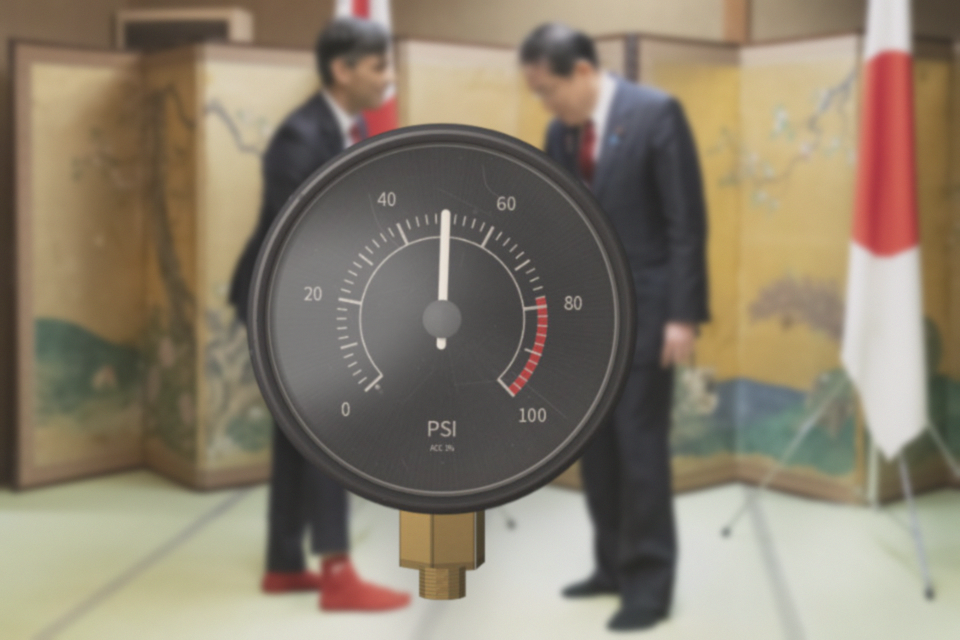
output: 50 (psi)
